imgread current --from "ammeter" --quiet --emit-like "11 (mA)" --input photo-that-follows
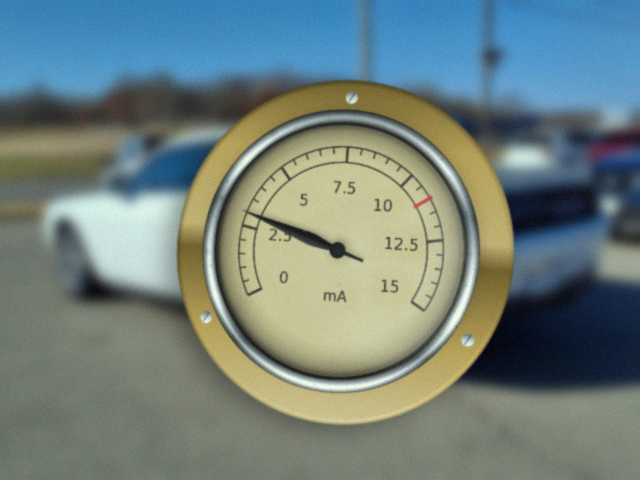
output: 3 (mA)
